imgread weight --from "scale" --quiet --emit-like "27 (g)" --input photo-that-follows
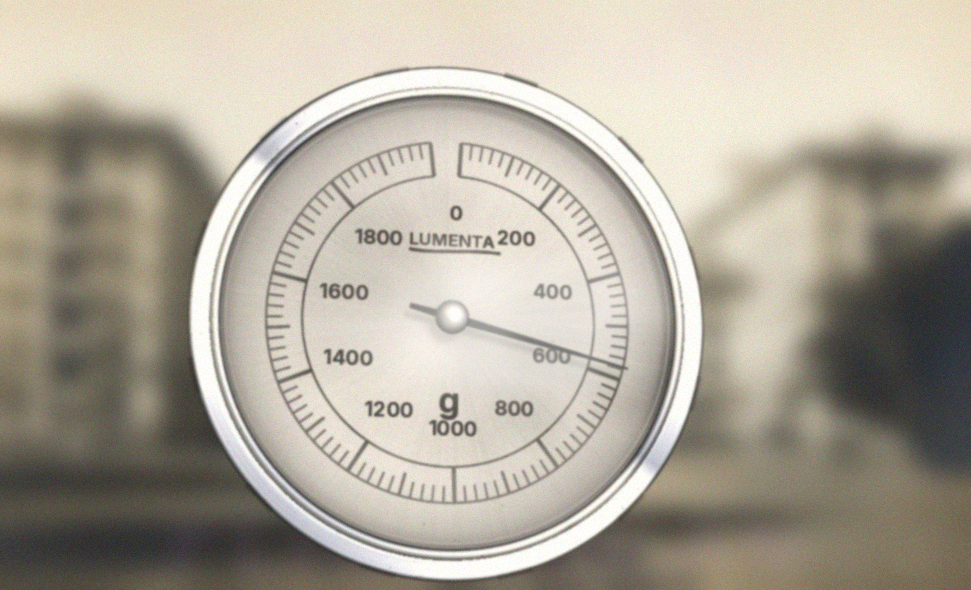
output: 580 (g)
